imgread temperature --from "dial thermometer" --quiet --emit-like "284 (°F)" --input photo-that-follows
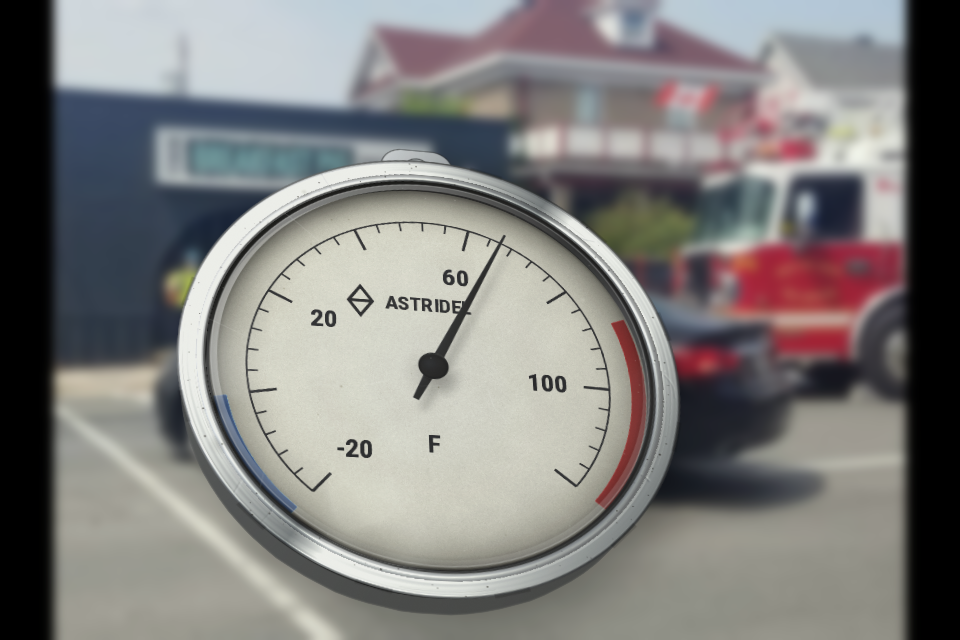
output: 66 (°F)
